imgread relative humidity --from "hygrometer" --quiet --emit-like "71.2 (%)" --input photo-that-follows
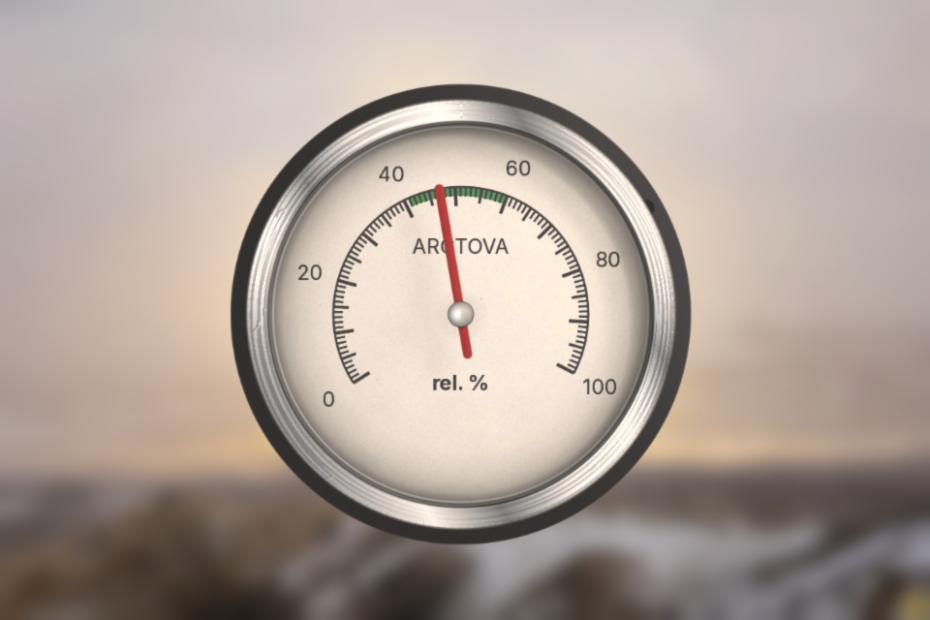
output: 47 (%)
